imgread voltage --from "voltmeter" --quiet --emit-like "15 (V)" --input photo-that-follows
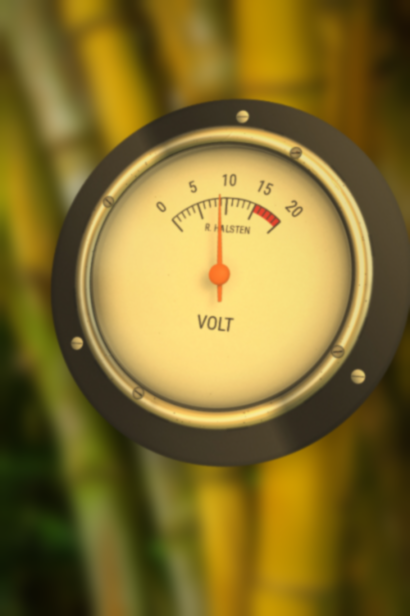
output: 9 (V)
